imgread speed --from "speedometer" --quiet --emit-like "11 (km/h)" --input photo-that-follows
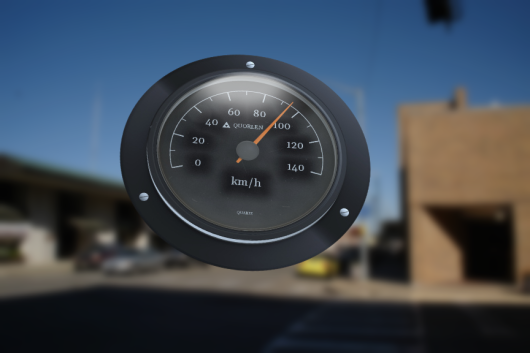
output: 95 (km/h)
